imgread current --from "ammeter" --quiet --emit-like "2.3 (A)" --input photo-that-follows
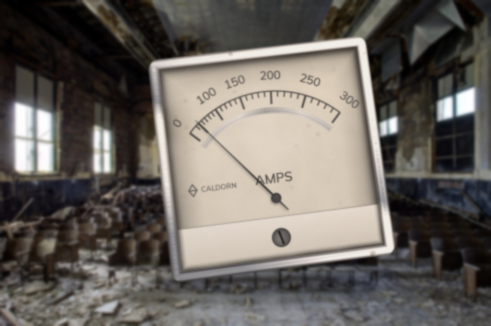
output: 50 (A)
